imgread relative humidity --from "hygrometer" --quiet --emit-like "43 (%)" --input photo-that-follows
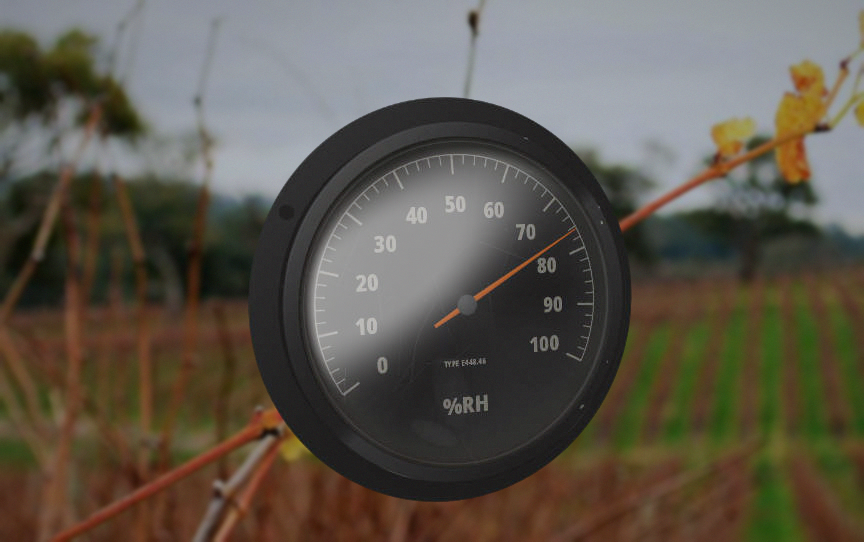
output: 76 (%)
